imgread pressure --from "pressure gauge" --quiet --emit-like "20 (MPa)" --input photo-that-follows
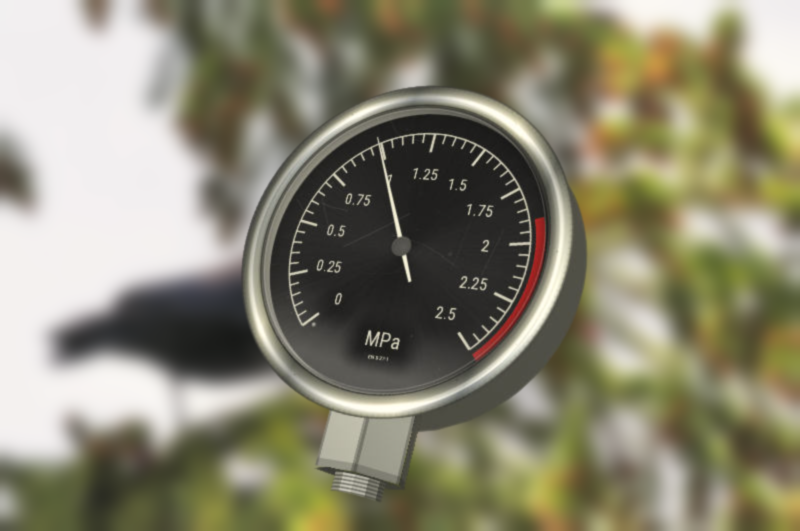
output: 1 (MPa)
